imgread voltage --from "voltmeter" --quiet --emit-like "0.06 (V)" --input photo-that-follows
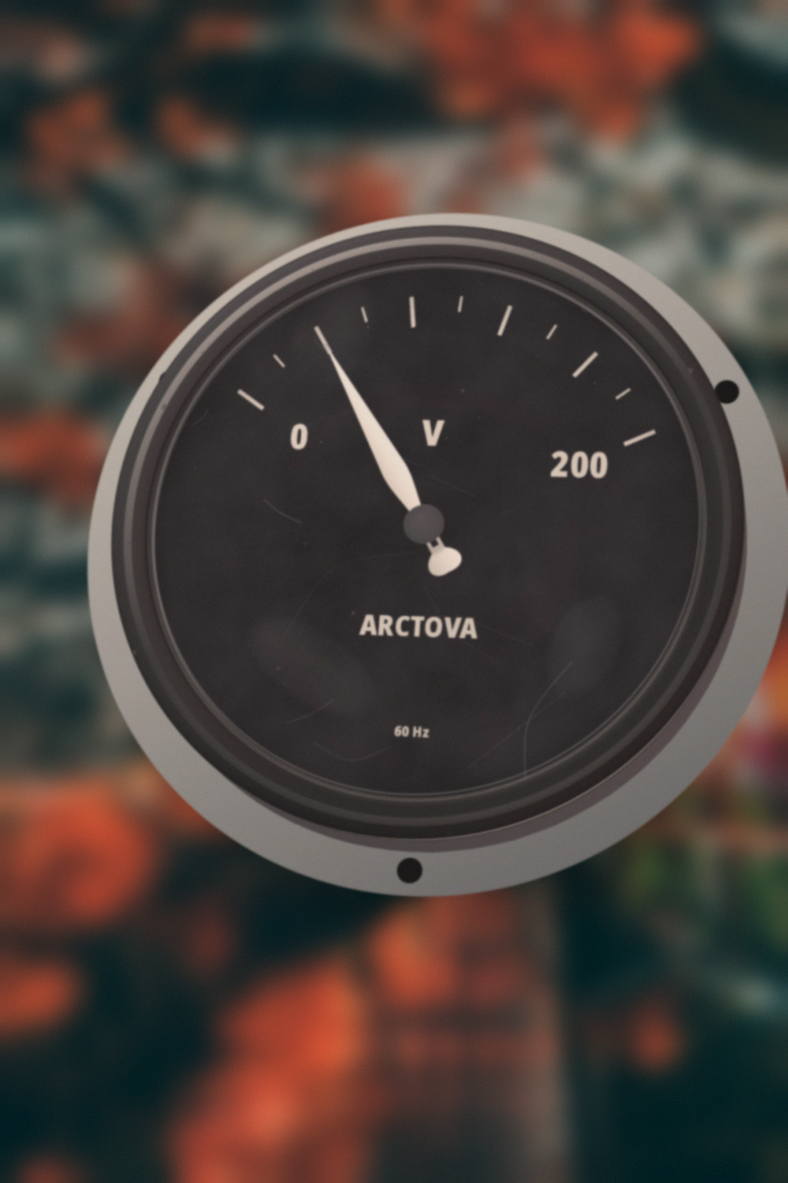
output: 40 (V)
